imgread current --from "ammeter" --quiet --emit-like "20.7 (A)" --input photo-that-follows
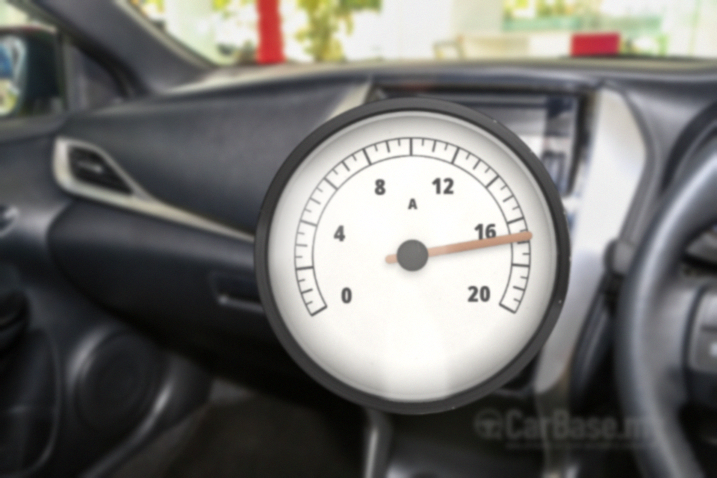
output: 16.75 (A)
